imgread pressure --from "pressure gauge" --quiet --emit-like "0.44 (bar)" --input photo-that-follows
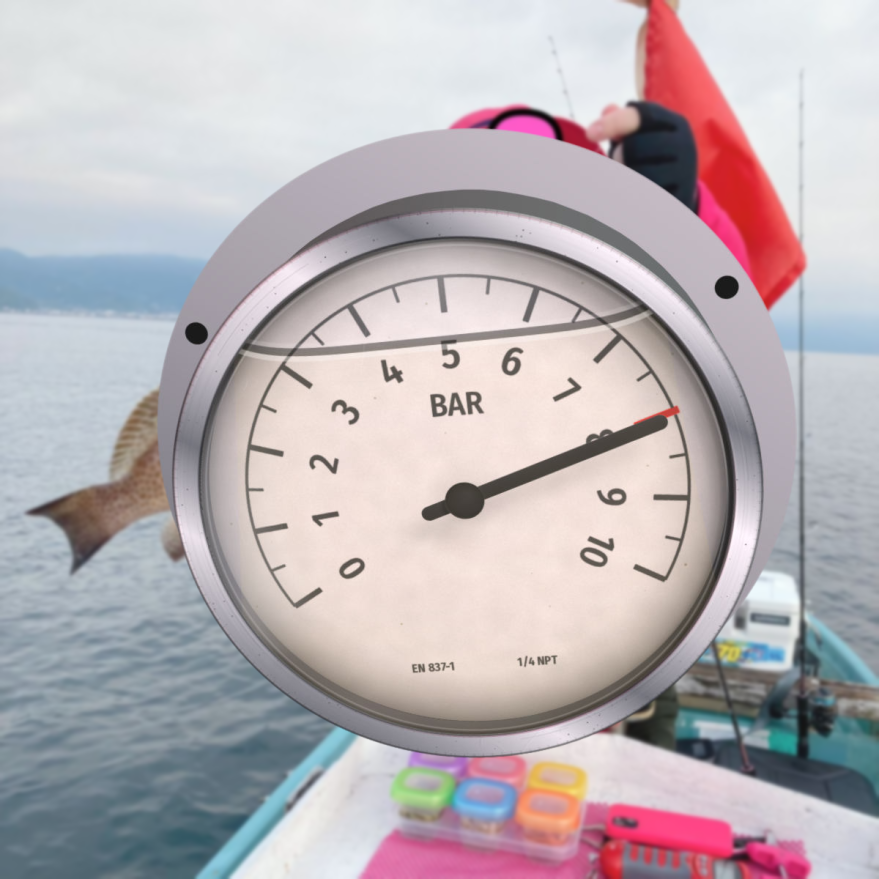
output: 8 (bar)
